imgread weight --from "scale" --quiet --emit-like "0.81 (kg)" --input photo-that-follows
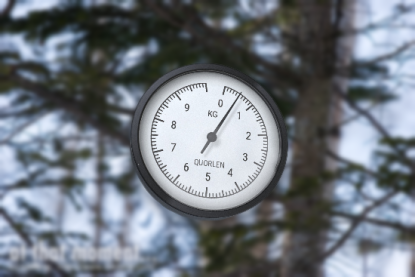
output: 0.5 (kg)
